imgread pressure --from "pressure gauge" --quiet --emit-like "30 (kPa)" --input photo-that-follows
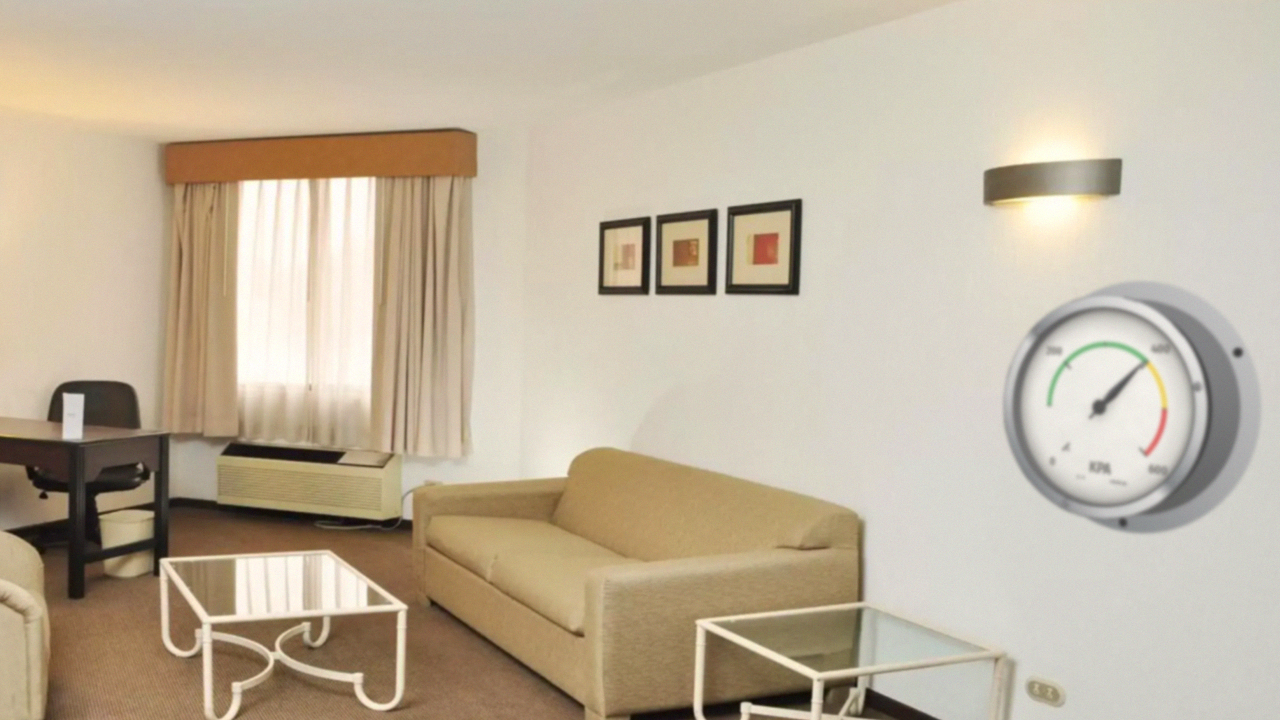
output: 400 (kPa)
